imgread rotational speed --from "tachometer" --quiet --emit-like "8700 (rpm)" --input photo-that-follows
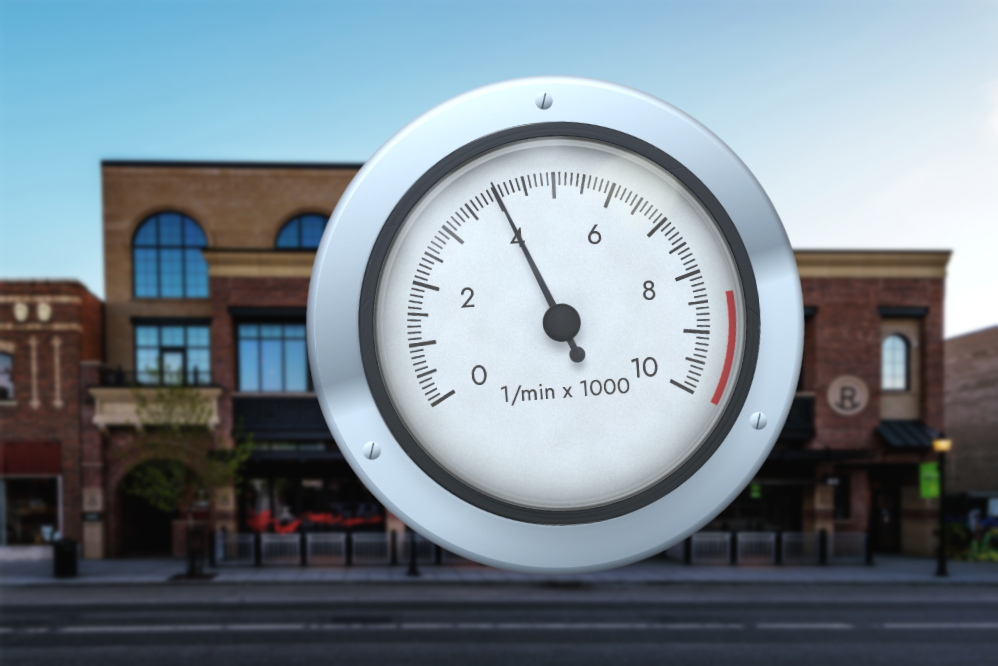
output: 4000 (rpm)
